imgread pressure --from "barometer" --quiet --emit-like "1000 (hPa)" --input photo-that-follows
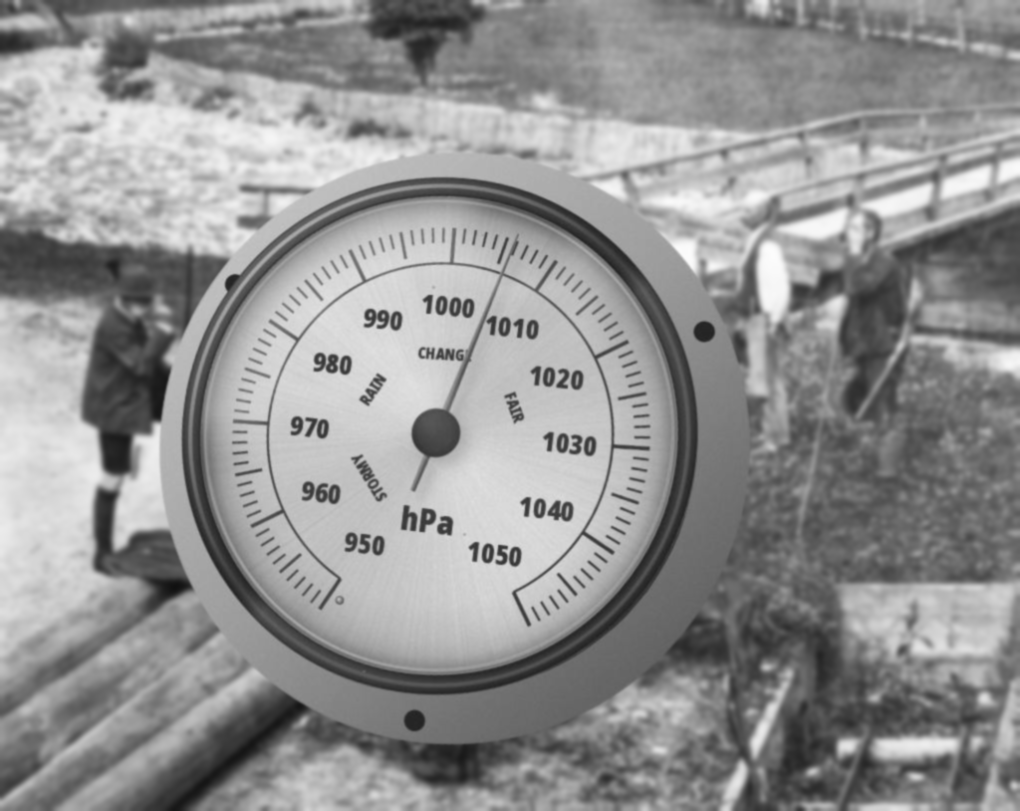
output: 1006 (hPa)
